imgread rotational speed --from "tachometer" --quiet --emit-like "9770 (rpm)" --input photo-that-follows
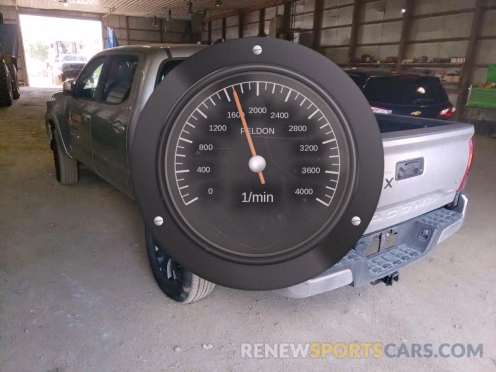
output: 1700 (rpm)
